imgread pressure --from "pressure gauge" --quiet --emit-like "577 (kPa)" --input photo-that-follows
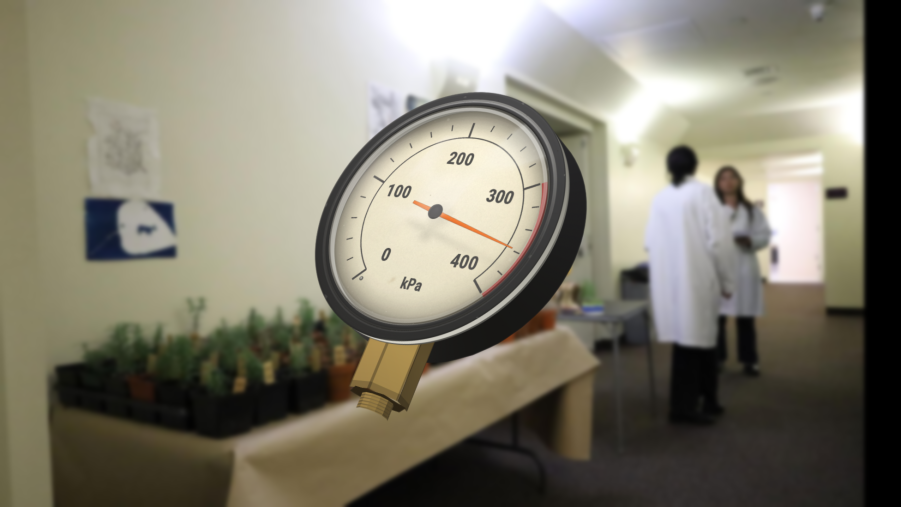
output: 360 (kPa)
